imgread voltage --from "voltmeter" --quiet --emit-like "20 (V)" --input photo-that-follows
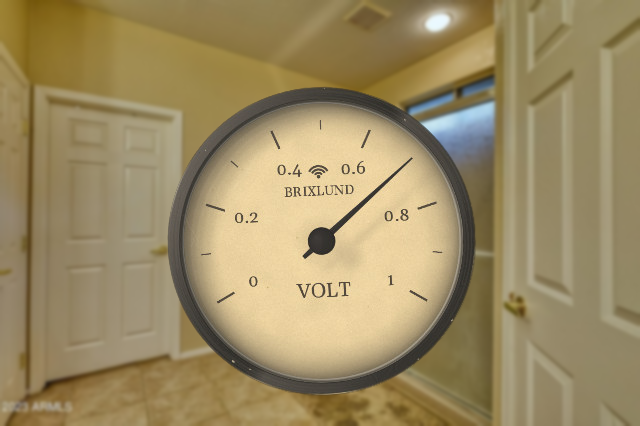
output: 0.7 (V)
